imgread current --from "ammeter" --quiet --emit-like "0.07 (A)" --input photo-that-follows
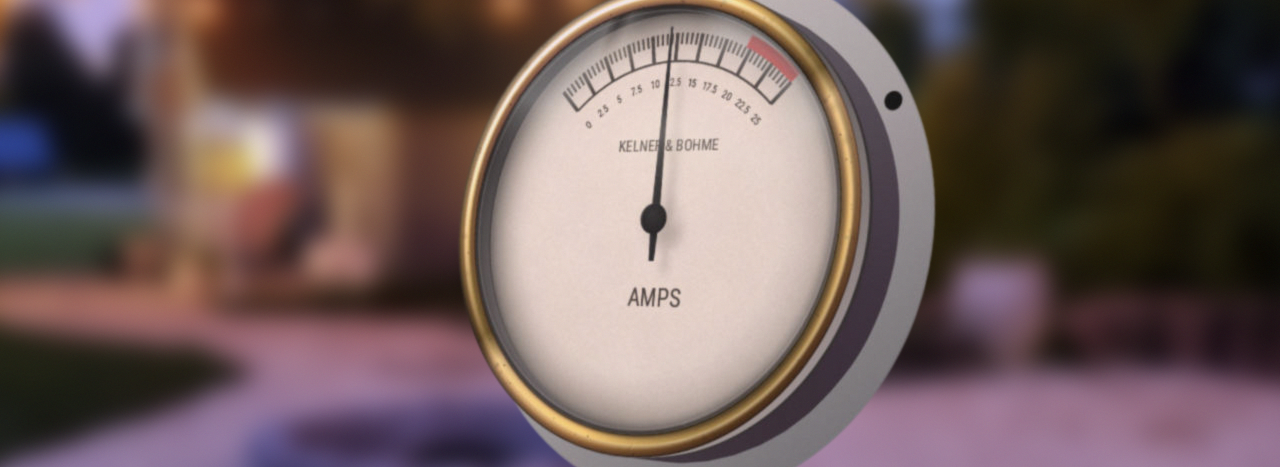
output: 12.5 (A)
